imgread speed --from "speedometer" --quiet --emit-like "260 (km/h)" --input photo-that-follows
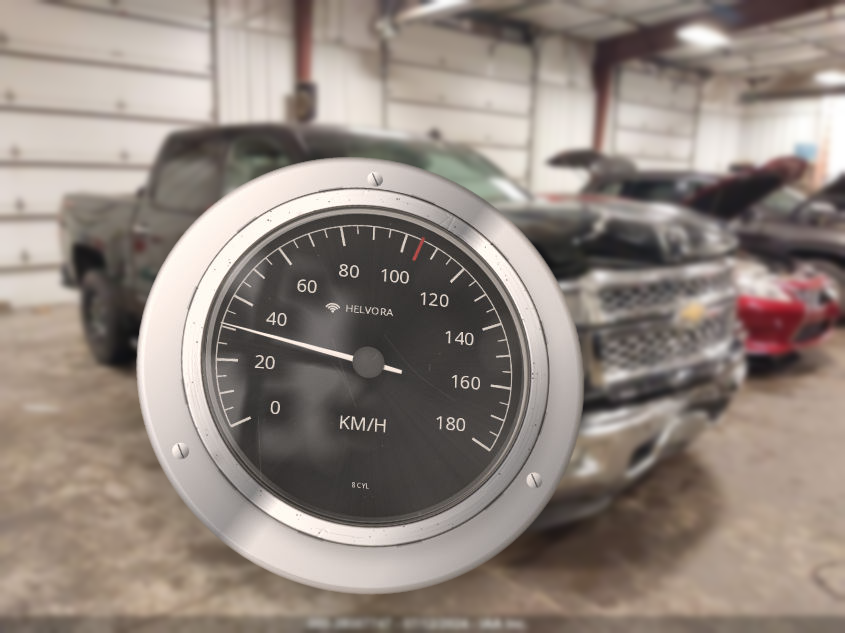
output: 30 (km/h)
